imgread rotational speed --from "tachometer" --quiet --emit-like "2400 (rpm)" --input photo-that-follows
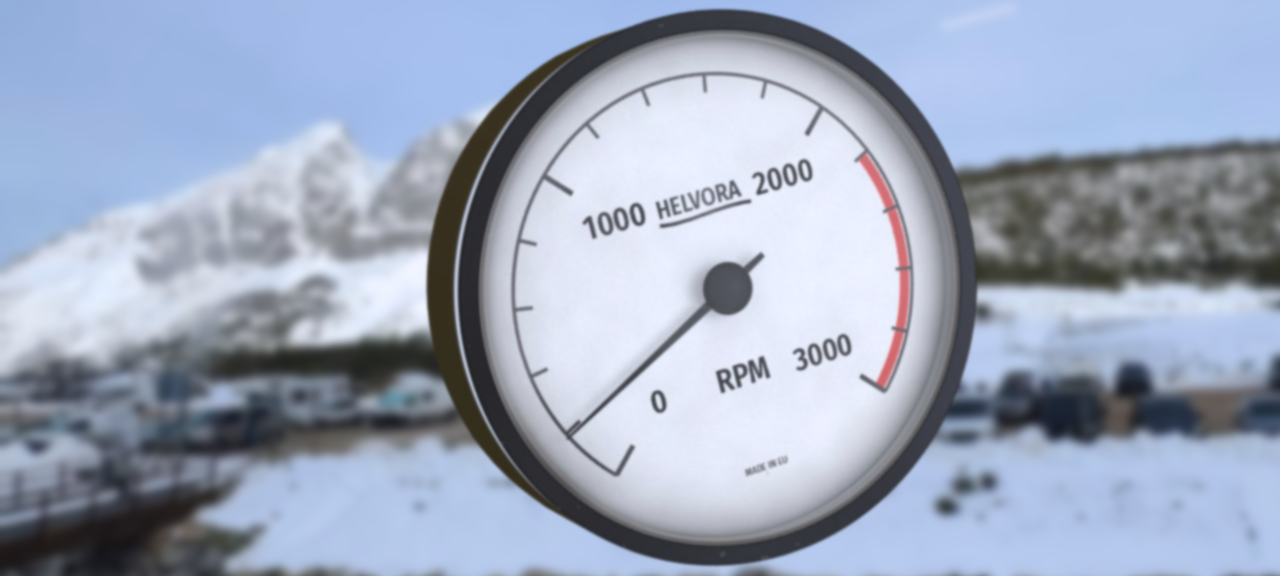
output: 200 (rpm)
